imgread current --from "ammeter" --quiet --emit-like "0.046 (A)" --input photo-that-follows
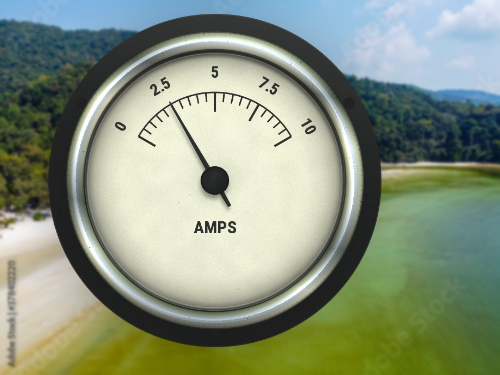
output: 2.5 (A)
